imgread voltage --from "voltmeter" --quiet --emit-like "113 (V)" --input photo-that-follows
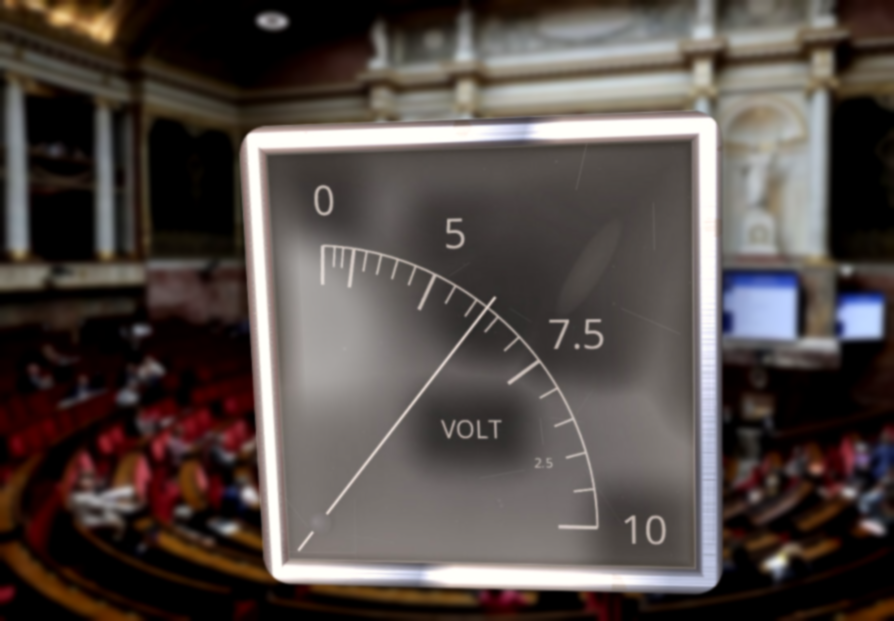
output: 6.25 (V)
